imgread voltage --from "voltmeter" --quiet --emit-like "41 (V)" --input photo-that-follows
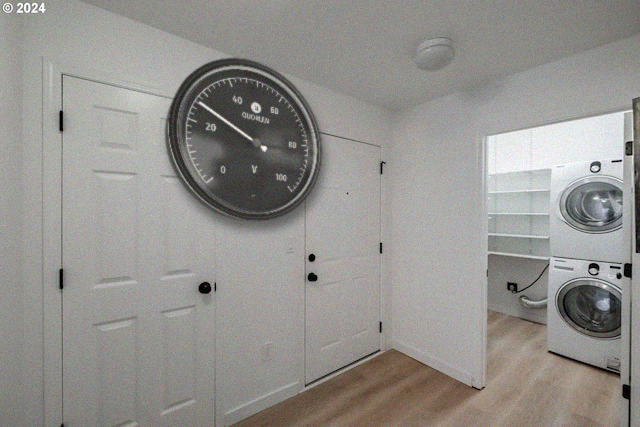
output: 26 (V)
